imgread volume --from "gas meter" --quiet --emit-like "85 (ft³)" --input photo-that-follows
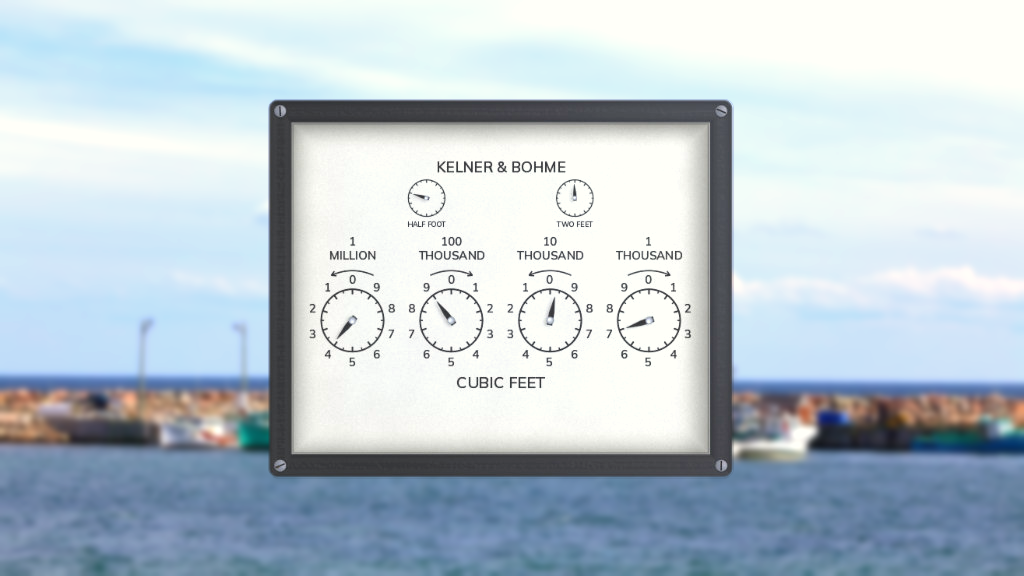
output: 389700 (ft³)
